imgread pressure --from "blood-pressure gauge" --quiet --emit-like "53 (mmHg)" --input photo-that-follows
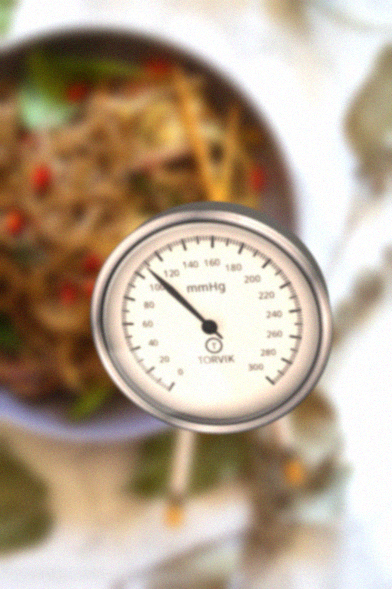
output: 110 (mmHg)
